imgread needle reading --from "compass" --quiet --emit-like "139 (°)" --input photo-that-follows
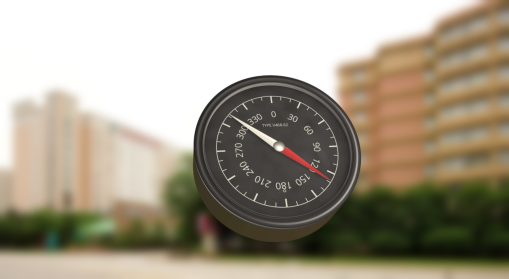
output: 130 (°)
